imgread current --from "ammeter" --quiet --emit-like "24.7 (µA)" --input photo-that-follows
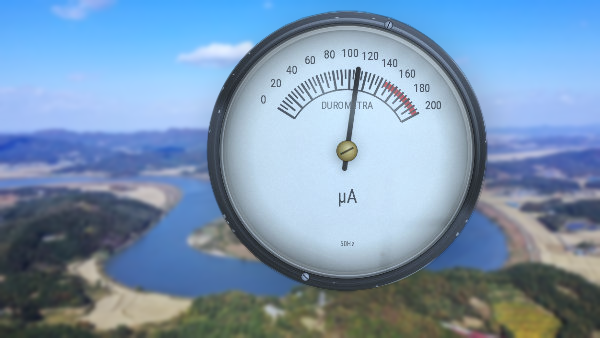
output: 110 (µA)
